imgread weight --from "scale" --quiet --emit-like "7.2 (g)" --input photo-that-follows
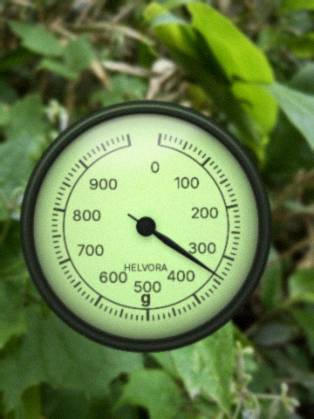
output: 340 (g)
